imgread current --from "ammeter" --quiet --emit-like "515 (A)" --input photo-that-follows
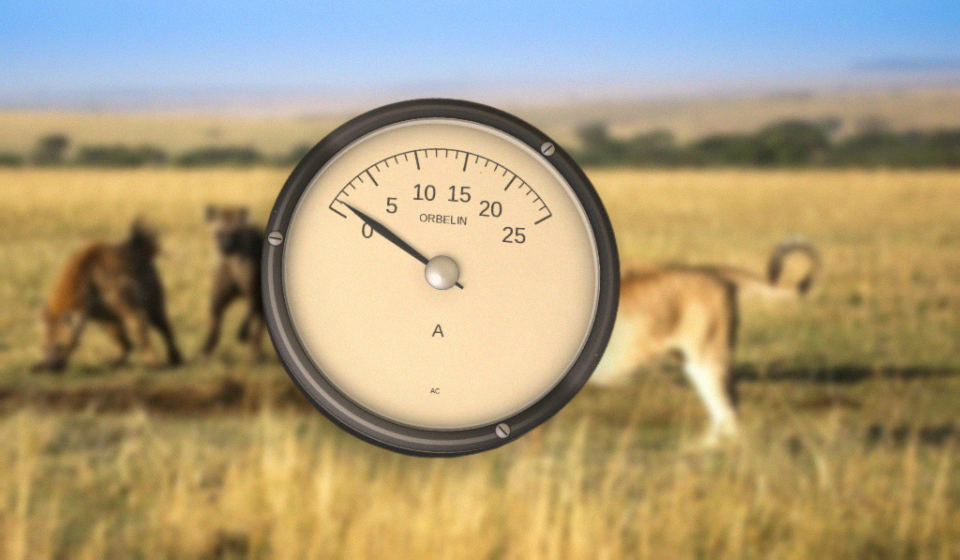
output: 1 (A)
